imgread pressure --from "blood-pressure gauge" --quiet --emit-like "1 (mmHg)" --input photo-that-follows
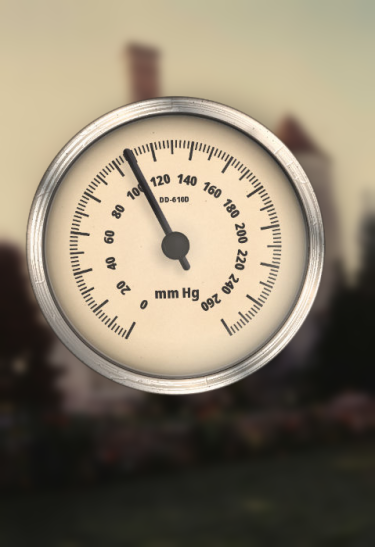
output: 108 (mmHg)
